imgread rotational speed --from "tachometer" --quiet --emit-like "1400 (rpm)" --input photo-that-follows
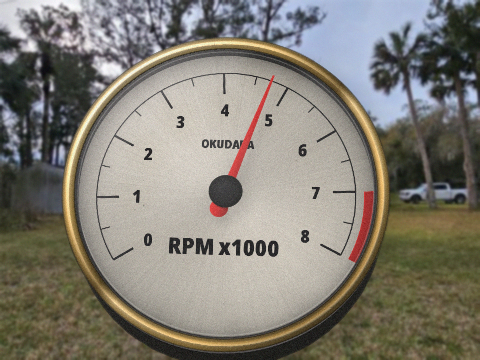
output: 4750 (rpm)
